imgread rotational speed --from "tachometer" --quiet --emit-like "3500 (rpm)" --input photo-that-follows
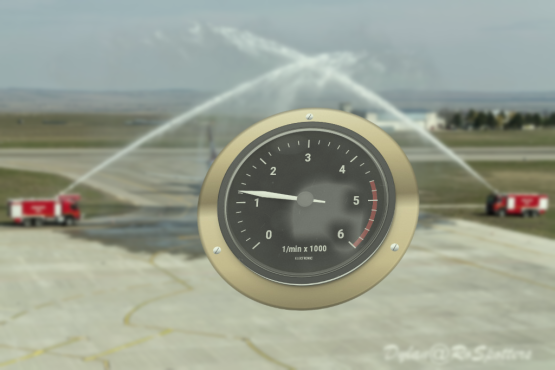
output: 1200 (rpm)
